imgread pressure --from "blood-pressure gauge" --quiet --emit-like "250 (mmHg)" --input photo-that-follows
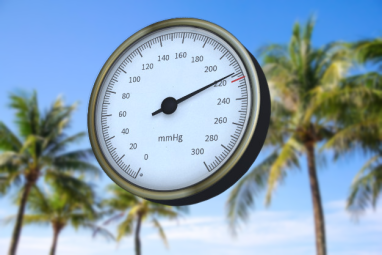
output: 220 (mmHg)
